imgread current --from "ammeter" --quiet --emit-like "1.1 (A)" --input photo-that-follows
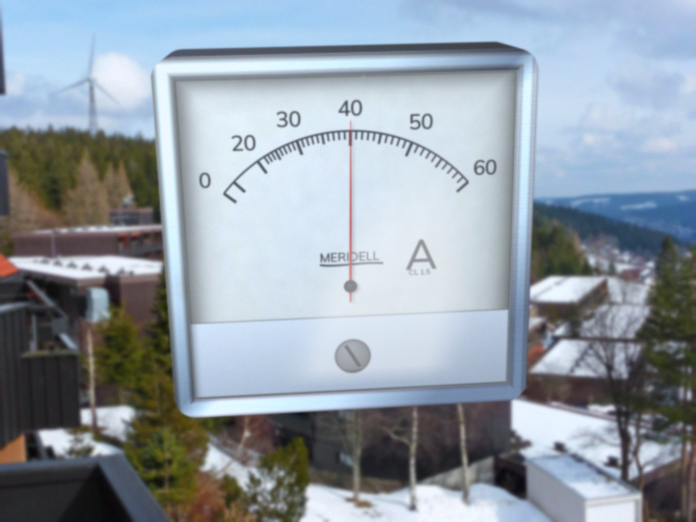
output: 40 (A)
